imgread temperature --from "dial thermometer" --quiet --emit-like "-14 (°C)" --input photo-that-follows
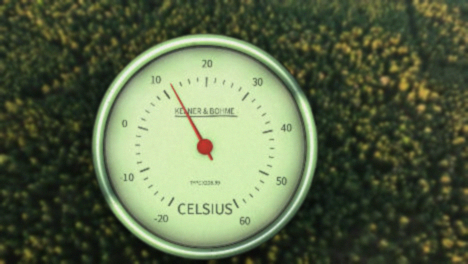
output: 12 (°C)
